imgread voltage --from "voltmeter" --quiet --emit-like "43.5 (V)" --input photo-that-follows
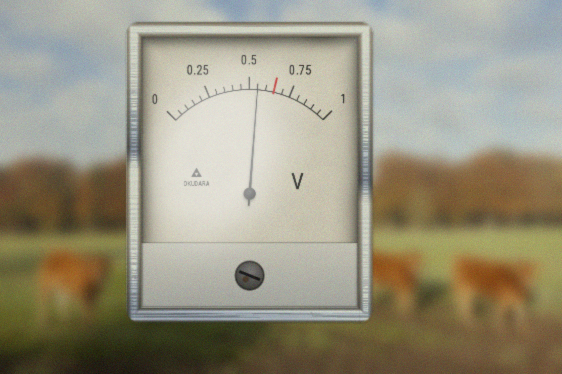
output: 0.55 (V)
